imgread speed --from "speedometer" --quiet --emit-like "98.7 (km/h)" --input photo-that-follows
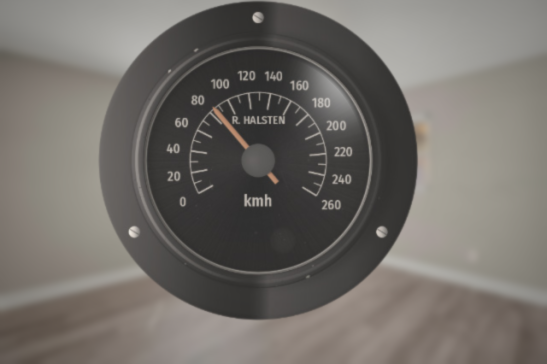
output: 85 (km/h)
